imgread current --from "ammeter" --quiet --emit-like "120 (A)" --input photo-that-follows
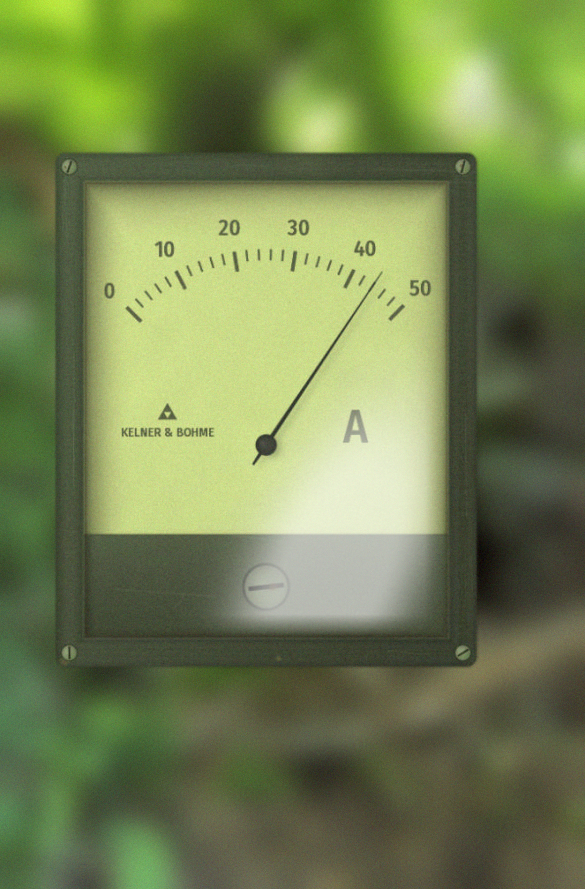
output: 44 (A)
